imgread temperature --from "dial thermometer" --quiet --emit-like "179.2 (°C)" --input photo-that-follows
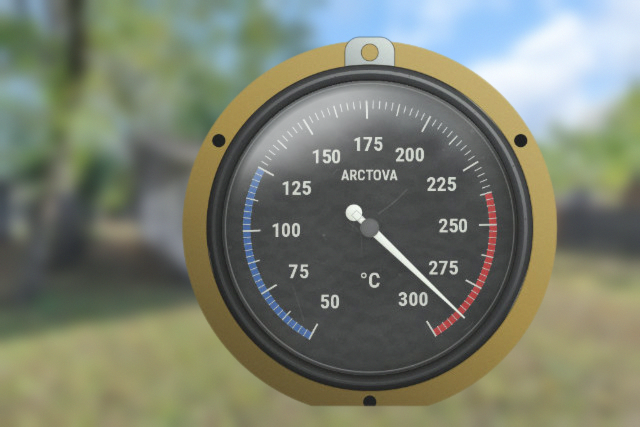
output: 287.5 (°C)
